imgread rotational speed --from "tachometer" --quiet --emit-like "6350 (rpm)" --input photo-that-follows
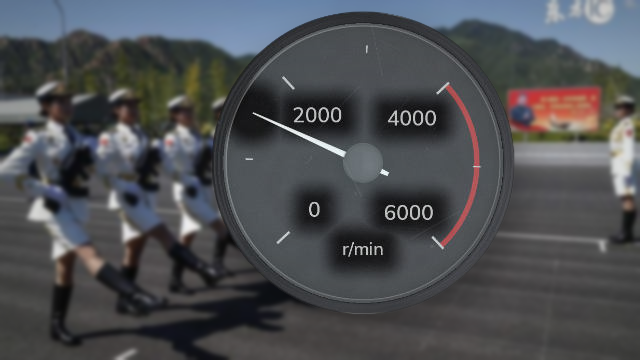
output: 1500 (rpm)
